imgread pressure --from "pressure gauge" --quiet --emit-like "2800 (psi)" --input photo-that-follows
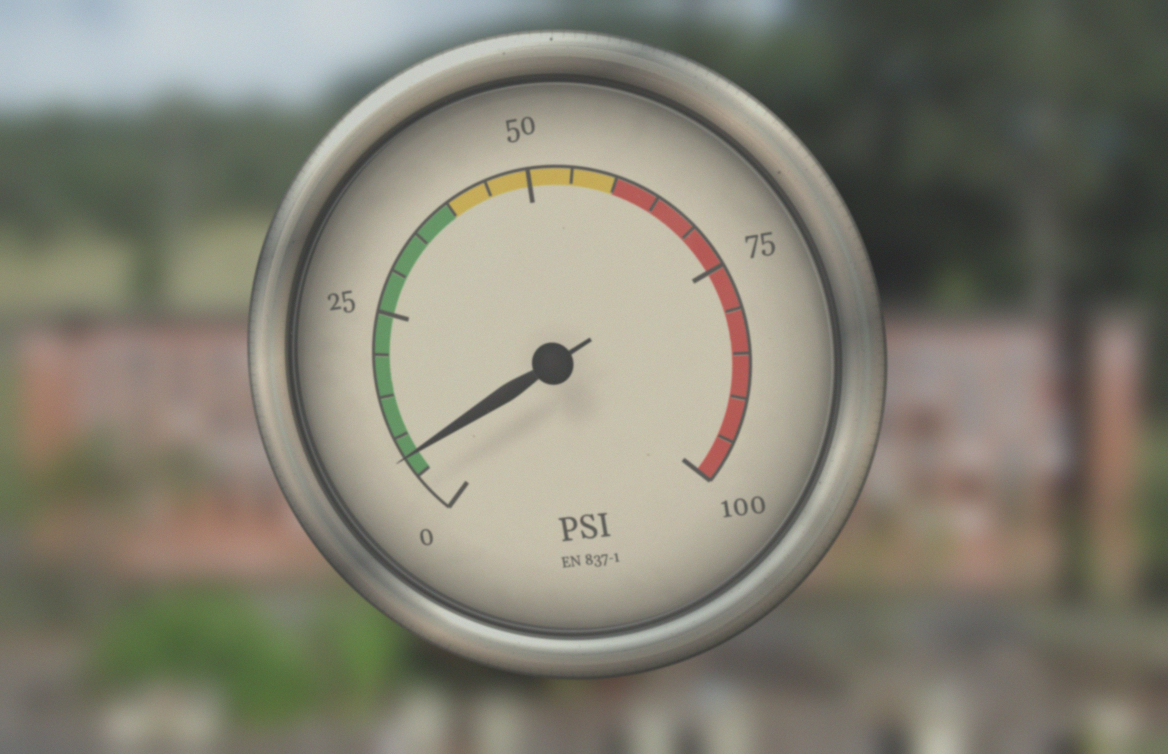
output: 7.5 (psi)
